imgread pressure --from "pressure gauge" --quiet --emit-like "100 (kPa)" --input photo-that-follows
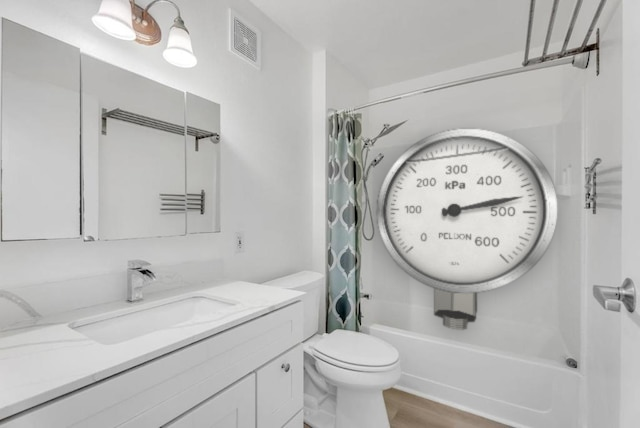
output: 470 (kPa)
